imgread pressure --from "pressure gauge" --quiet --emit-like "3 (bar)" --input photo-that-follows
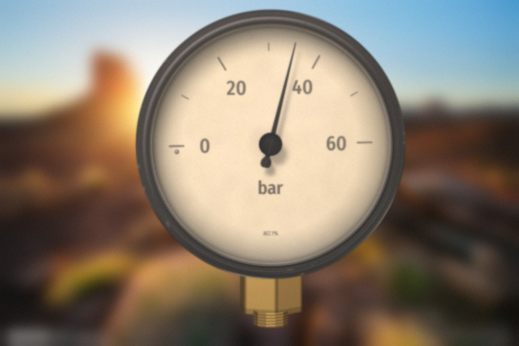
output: 35 (bar)
